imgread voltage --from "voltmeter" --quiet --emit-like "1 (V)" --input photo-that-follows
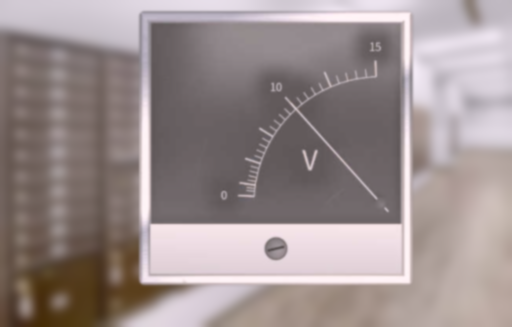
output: 10 (V)
